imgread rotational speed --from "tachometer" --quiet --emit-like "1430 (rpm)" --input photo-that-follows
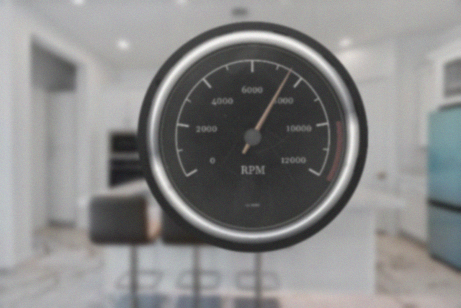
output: 7500 (rpm)
